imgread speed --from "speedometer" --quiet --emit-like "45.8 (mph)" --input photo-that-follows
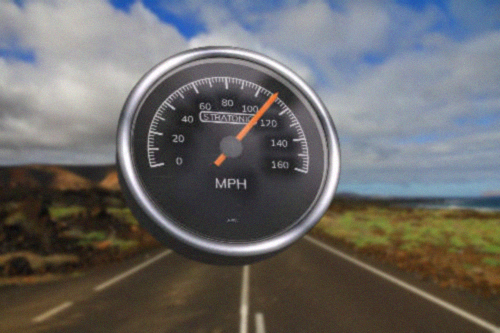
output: 110 (mph)
